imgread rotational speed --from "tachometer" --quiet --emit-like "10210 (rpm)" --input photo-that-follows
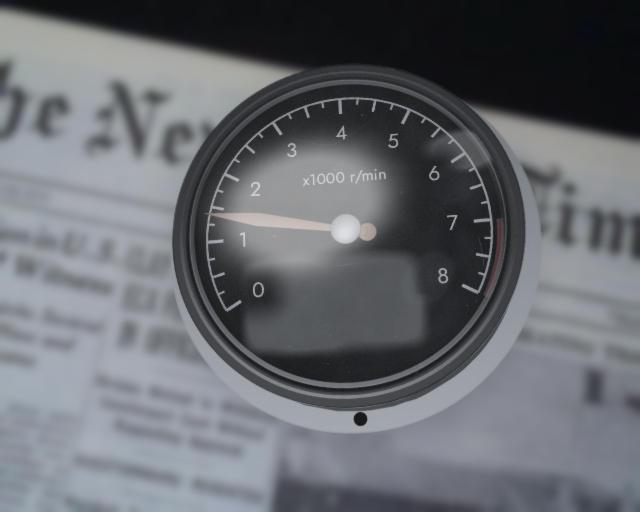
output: 1375 (rpm)
